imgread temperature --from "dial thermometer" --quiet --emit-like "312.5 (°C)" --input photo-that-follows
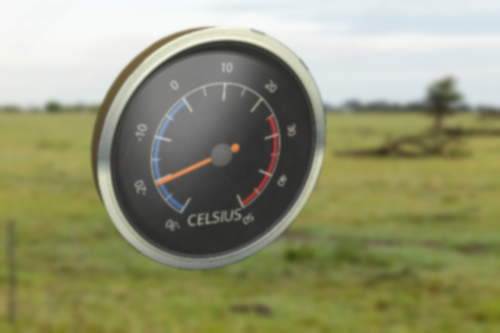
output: -20 (°C)
